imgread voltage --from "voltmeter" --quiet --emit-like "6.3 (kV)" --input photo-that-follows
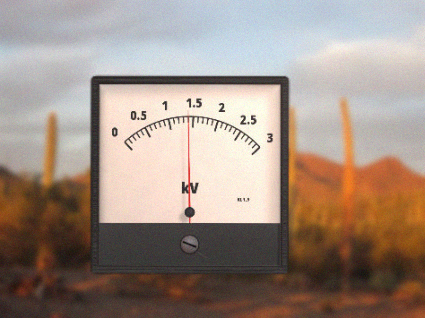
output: 1.4 (kV)
